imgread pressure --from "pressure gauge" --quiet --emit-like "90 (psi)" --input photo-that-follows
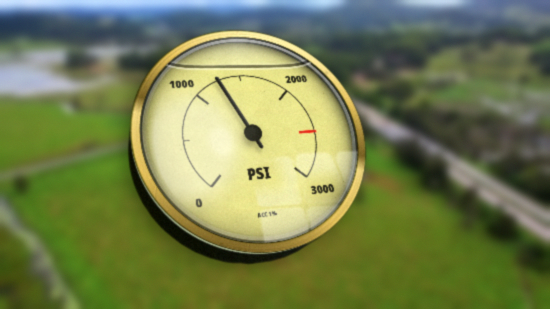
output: 1250 (psi)
